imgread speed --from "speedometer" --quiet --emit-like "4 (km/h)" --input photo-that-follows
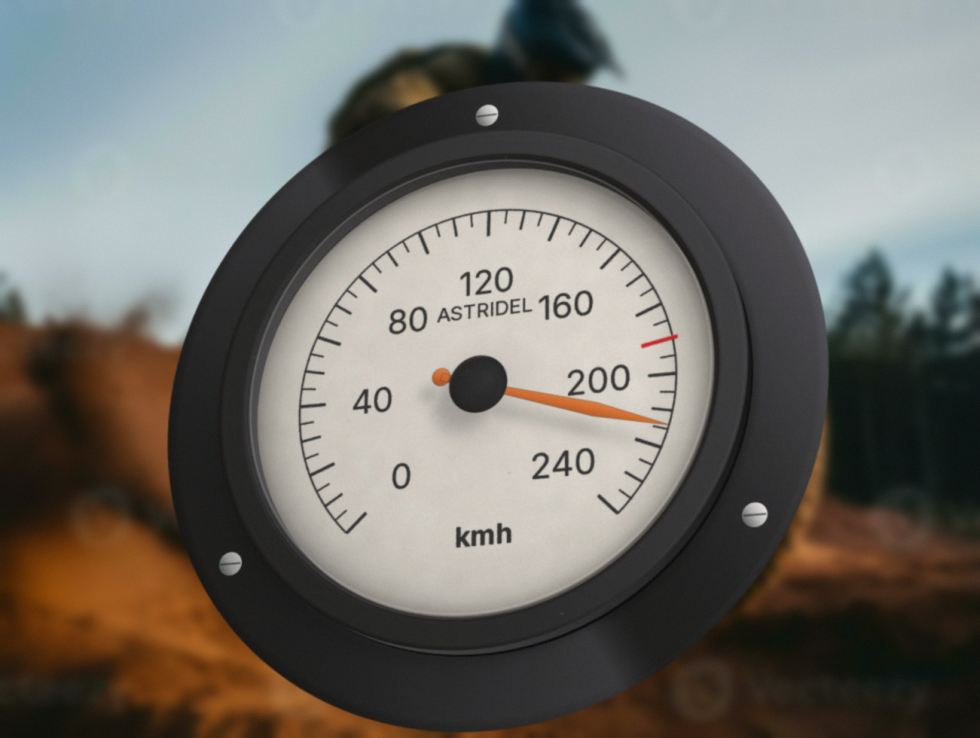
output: 215 (km/h)
